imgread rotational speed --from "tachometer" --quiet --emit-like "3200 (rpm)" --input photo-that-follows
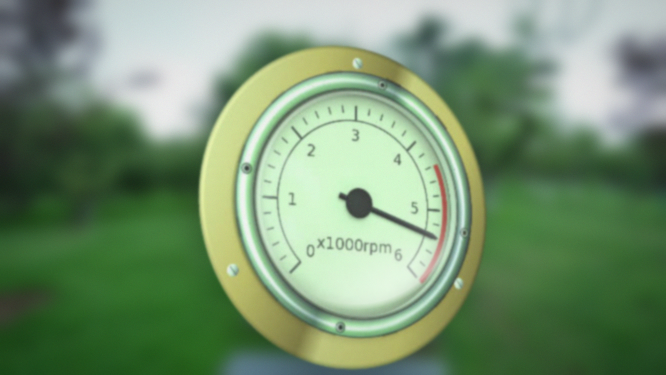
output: 5400 (rpm)
